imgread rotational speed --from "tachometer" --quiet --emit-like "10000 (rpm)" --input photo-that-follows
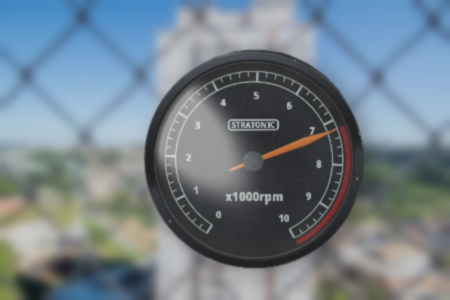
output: 7200 (rpm)
